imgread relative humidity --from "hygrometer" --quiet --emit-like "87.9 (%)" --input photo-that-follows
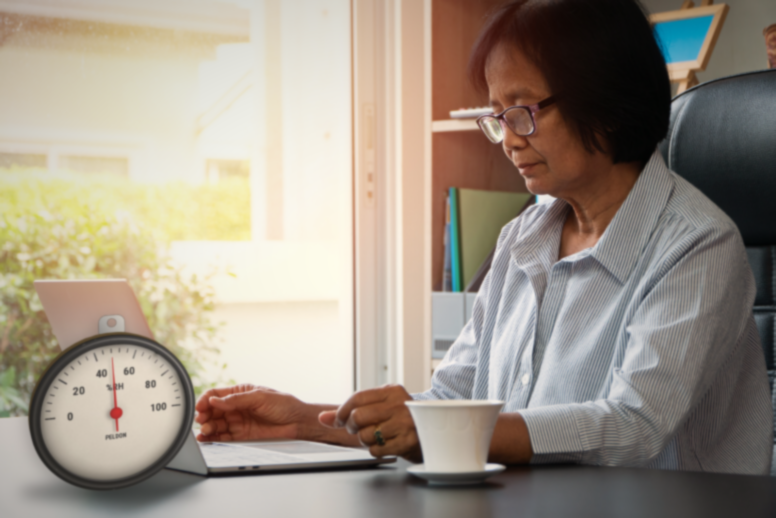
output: 48 (%)
